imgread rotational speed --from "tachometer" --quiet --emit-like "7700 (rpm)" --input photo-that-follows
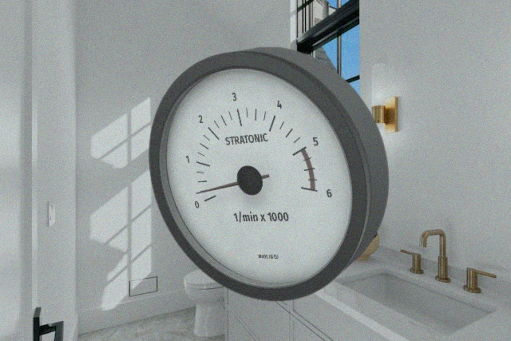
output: 250 (rpm)
